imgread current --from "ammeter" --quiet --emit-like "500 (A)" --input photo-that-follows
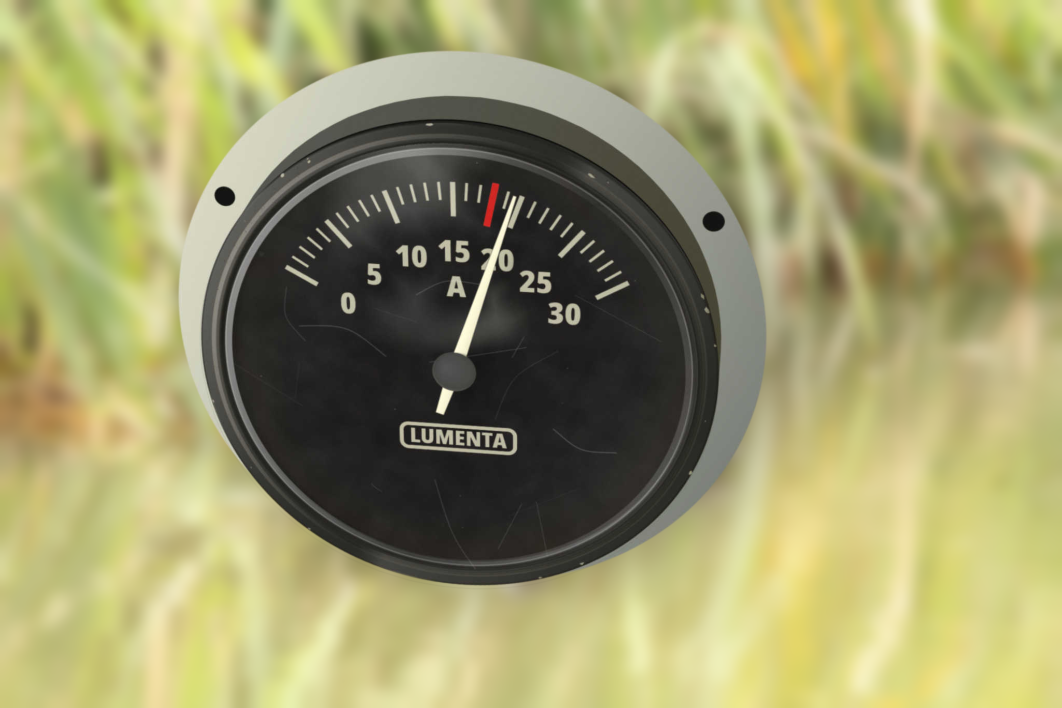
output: 19.5 (A)
